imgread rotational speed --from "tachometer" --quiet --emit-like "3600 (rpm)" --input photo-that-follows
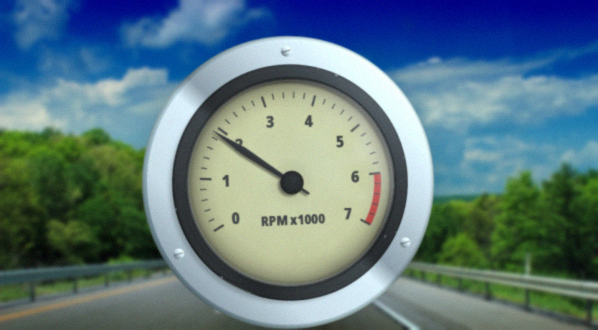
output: 1900 (rpm)
